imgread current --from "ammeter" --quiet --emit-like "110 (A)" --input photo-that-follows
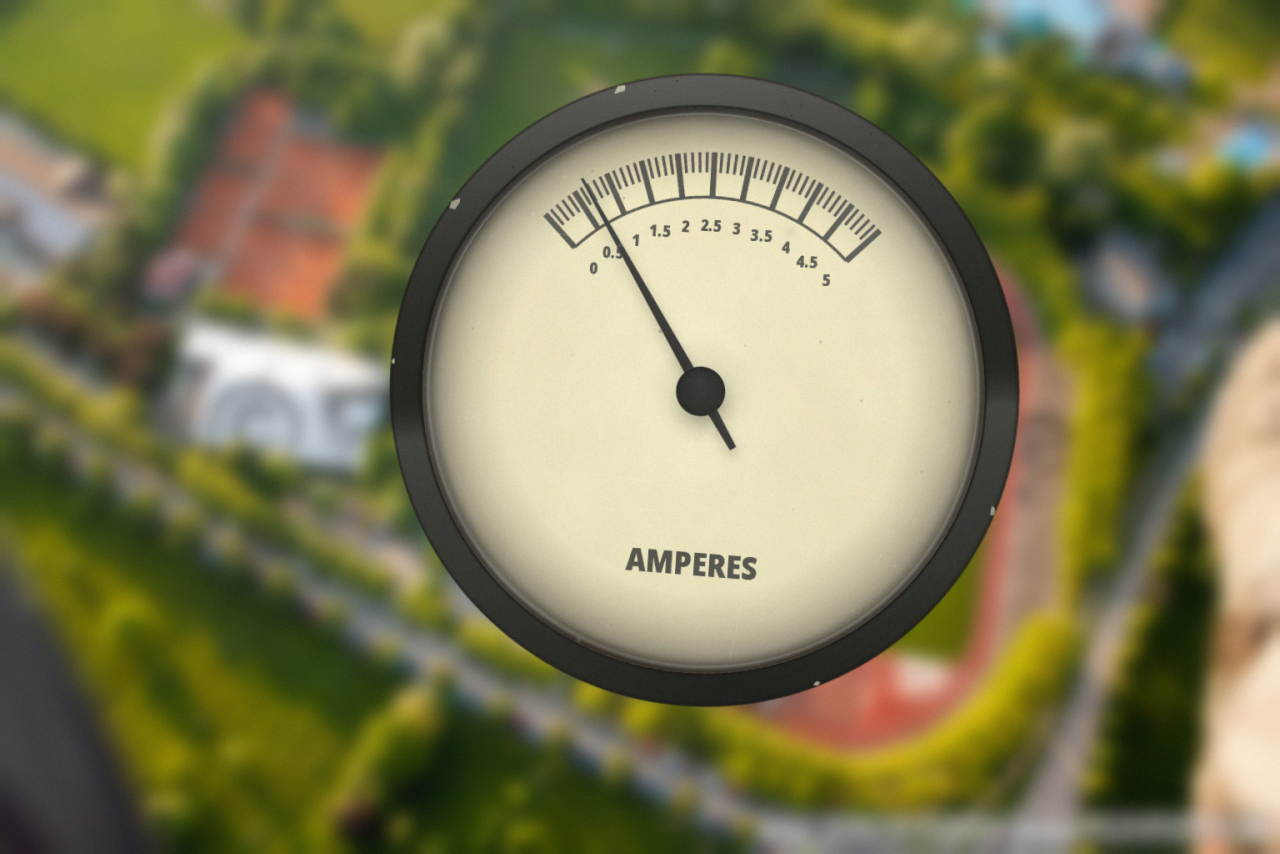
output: 0.7 (A)
